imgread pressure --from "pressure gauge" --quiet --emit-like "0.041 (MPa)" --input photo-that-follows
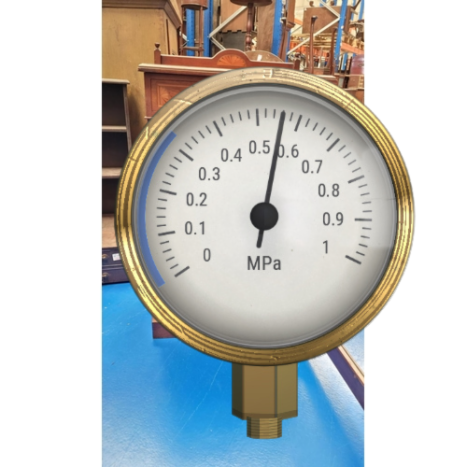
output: 0.56 (MPa)
